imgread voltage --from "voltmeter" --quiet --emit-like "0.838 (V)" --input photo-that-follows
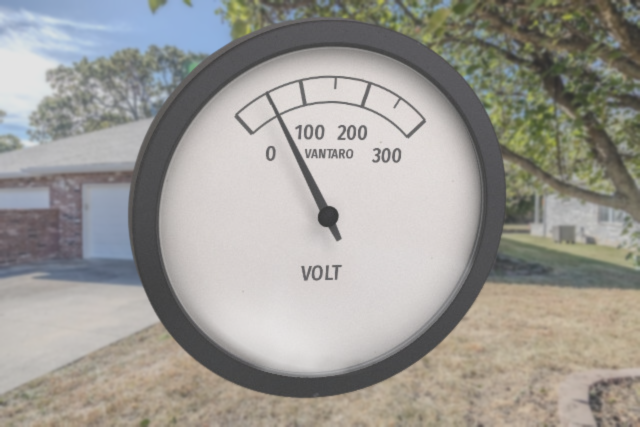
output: 50 (V)
